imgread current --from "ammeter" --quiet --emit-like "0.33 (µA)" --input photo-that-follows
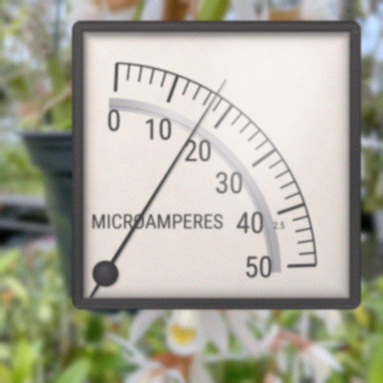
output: 17 (µA)
